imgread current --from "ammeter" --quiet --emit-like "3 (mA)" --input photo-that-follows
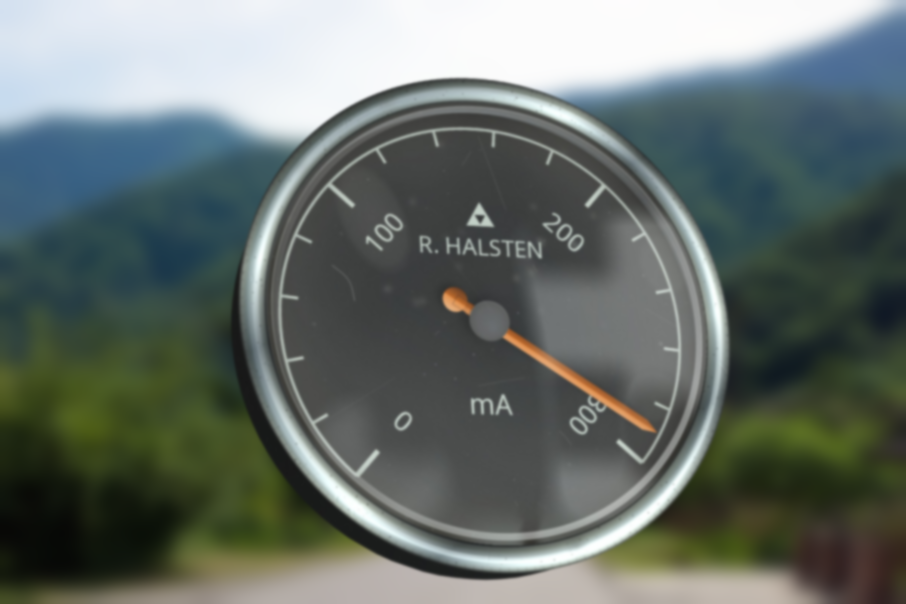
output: 290 (mA)
